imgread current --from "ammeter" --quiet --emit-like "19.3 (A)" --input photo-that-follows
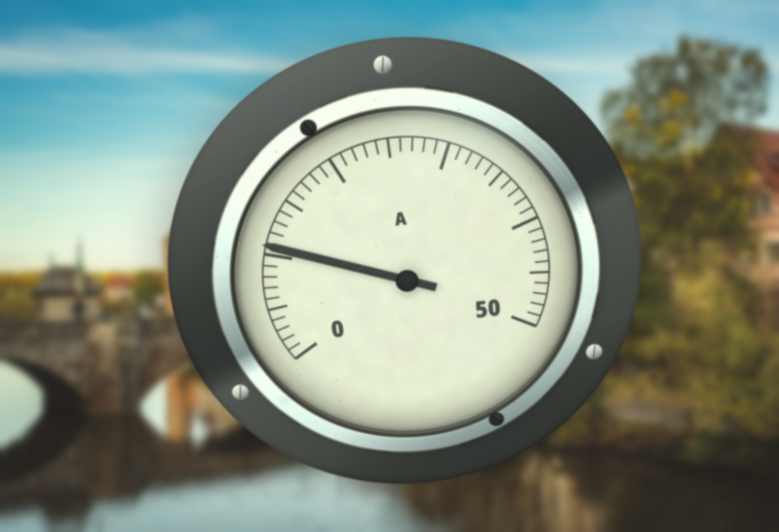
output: 11 (A)
